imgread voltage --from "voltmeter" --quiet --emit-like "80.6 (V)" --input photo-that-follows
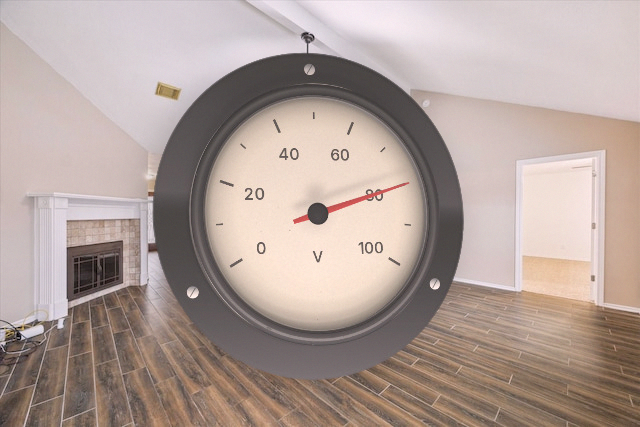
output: 80 (V)
